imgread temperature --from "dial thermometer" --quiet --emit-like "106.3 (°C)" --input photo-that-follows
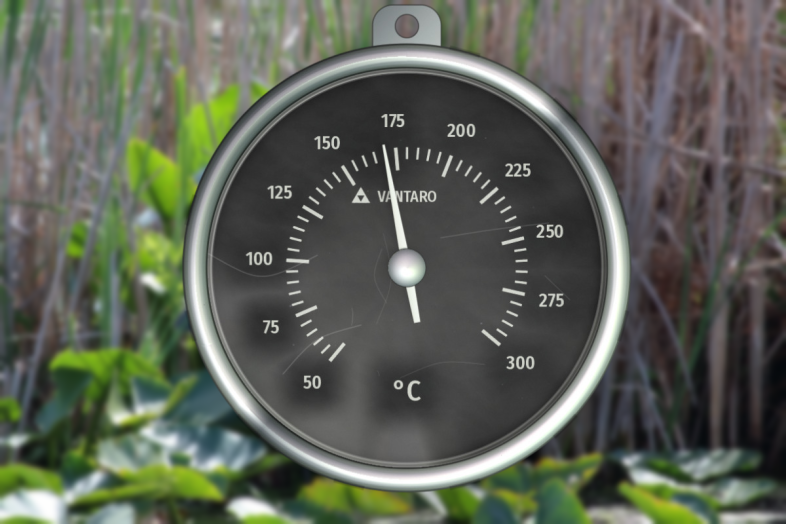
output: 170 (°C)
